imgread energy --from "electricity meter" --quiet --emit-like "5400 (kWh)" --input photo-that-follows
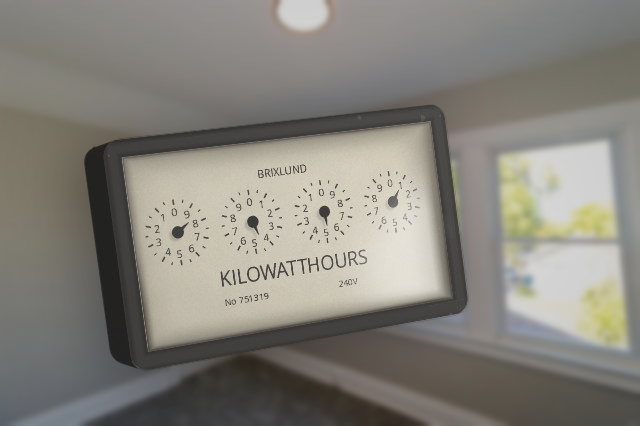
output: 8451 (kWh)
